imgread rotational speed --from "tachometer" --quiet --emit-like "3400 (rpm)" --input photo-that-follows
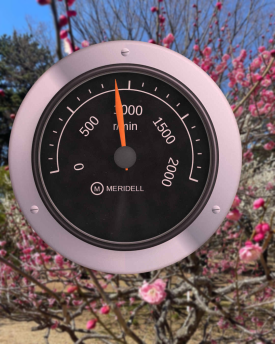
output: 900 (rpm)
